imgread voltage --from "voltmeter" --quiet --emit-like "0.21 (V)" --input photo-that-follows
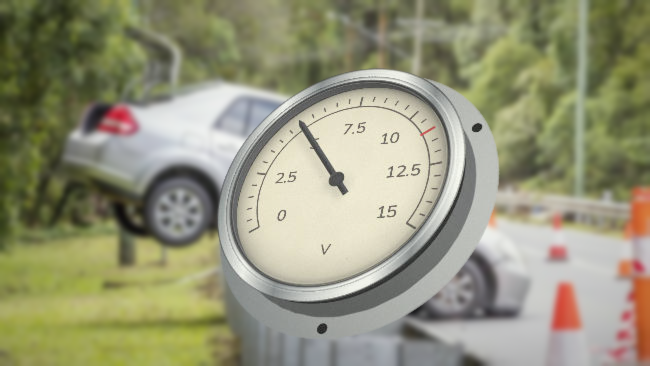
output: 5 (V)
